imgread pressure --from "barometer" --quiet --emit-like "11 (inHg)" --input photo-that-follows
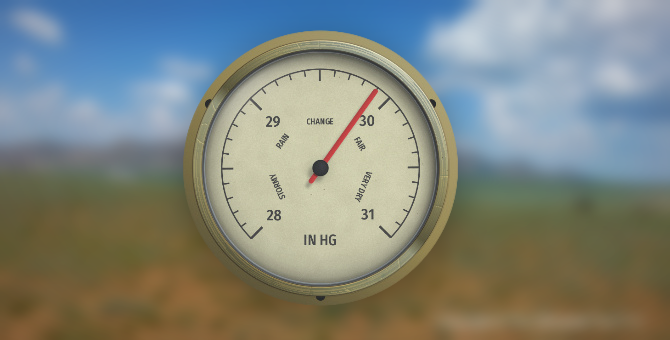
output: 29.9 (inHg)
